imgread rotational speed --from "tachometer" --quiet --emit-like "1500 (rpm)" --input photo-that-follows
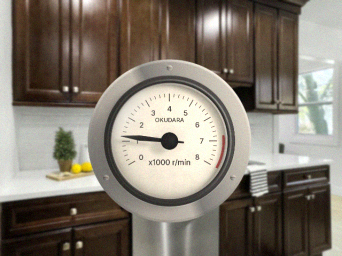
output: 1200 (rpm)
